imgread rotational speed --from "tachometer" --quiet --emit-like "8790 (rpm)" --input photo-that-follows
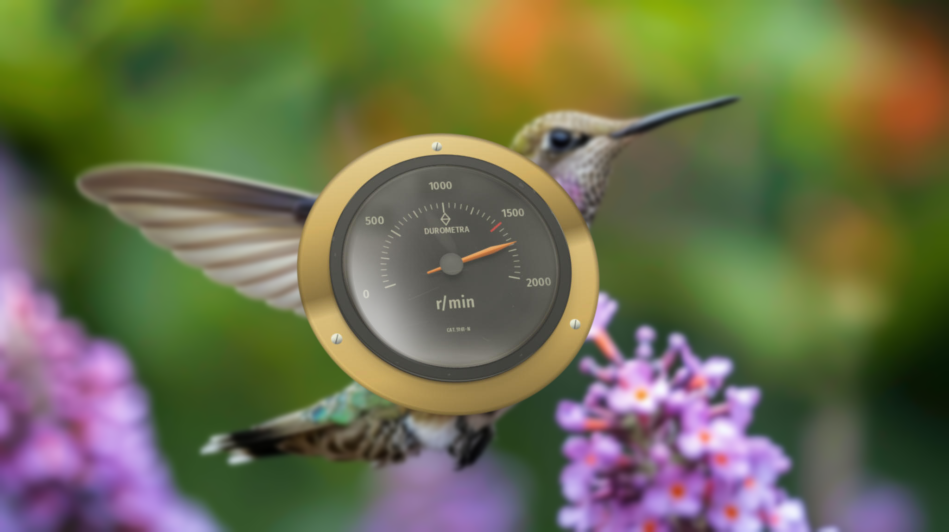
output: 1700 (rpm)
